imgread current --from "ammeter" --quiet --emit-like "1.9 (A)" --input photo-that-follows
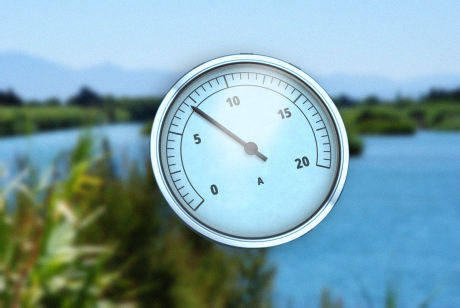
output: 7 (A)
